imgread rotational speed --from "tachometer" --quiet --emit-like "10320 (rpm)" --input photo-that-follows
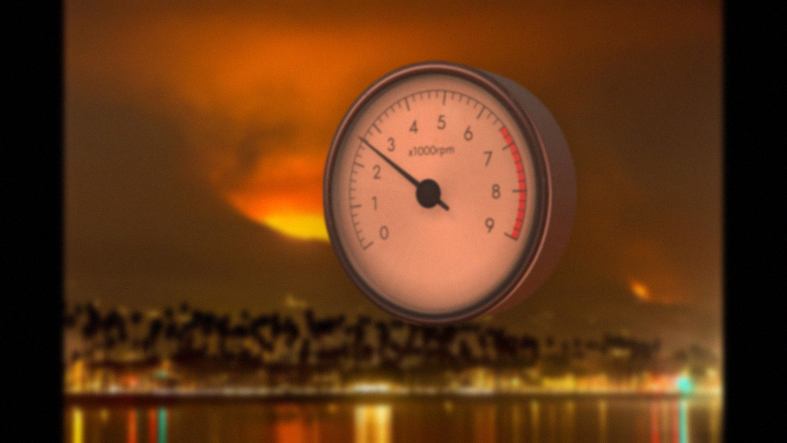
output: 2600 (rpm)
